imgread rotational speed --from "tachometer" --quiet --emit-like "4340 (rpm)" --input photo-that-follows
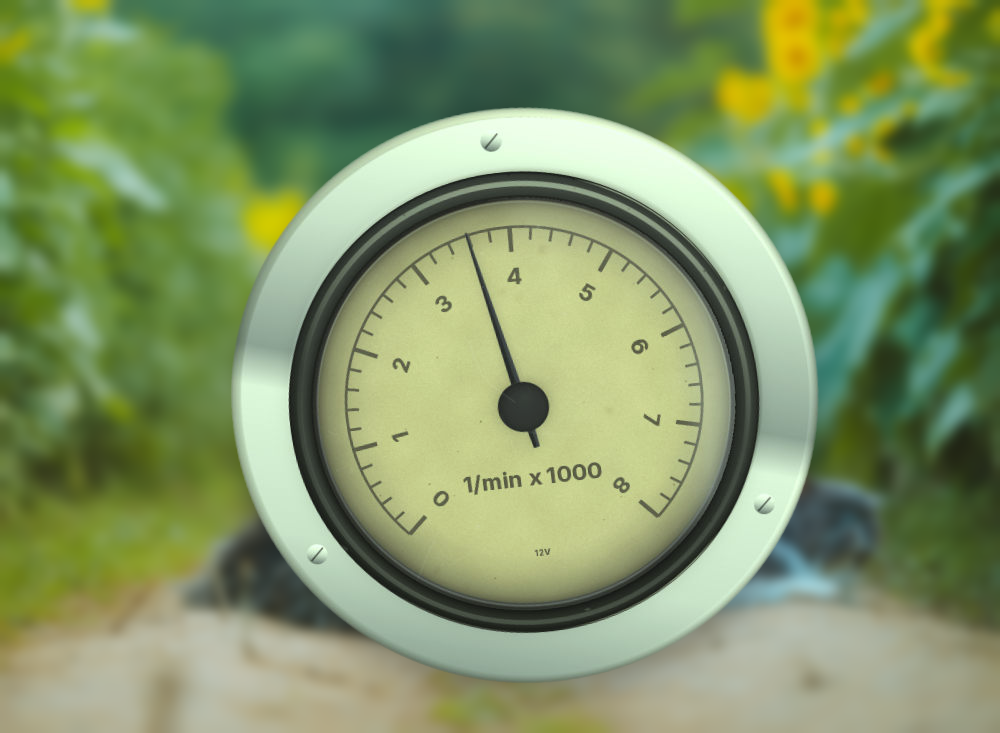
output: 3600 (rpm)
